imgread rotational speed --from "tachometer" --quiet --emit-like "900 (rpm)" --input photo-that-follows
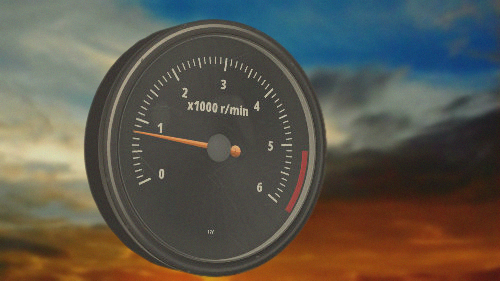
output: 800 (rpm)
